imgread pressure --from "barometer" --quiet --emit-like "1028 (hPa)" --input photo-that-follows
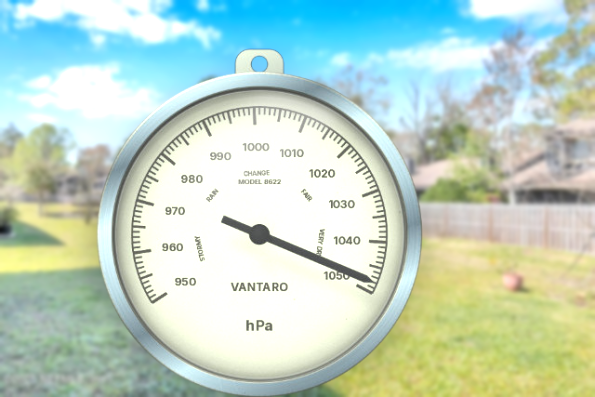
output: 1048 (hPa)
